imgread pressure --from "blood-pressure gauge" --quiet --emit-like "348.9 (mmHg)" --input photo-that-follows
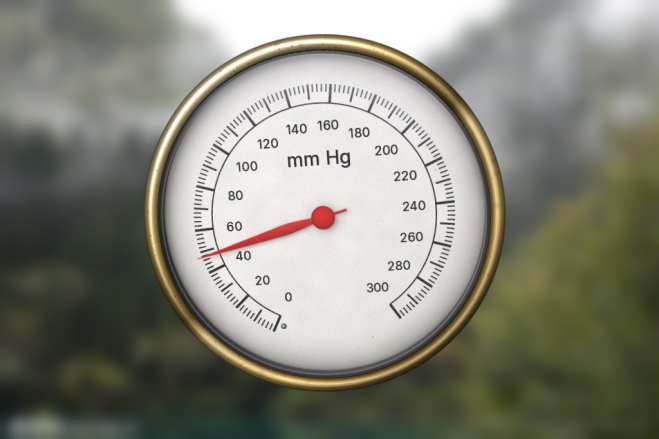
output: 48 (mmHg)
